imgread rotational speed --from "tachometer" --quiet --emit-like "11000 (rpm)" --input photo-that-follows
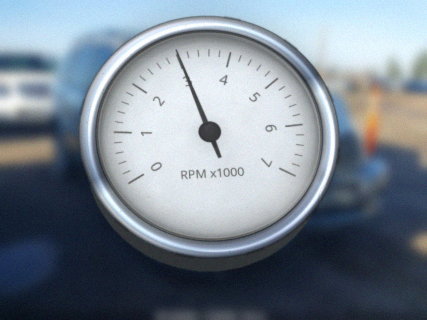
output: 3000 (rpm)
